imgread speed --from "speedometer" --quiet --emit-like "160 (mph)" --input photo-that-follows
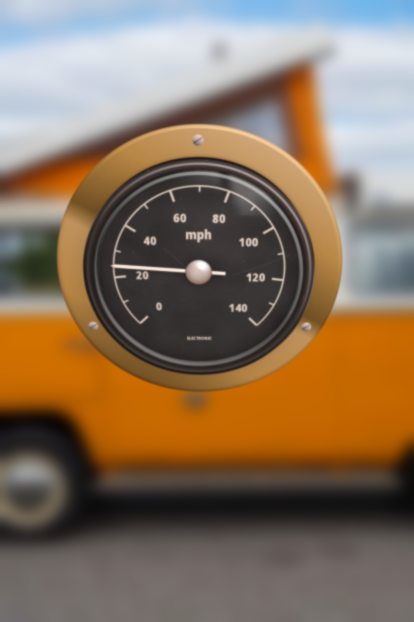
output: 25 (mph)
